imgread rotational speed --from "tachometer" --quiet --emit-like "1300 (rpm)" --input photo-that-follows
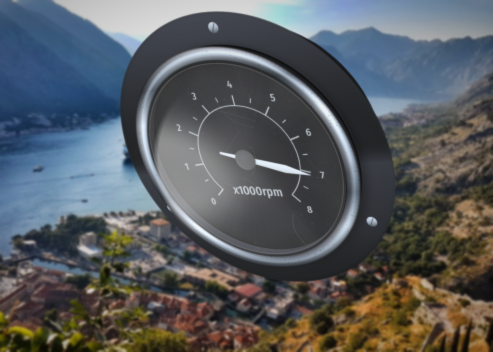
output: 7000 (rpm)
